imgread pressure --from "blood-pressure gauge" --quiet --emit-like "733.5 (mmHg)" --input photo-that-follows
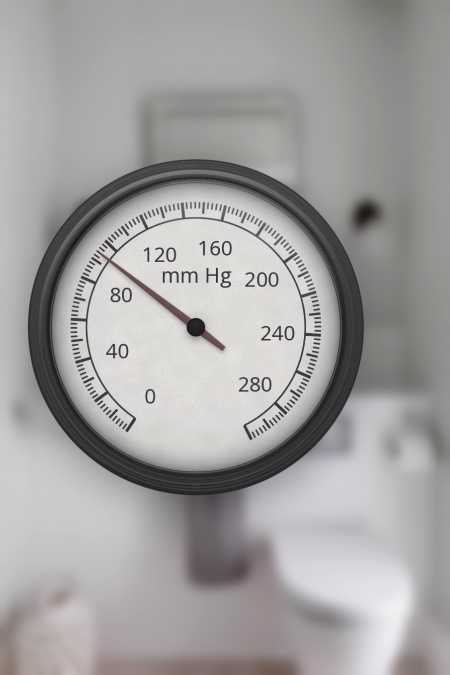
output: 94 (mmHg)
